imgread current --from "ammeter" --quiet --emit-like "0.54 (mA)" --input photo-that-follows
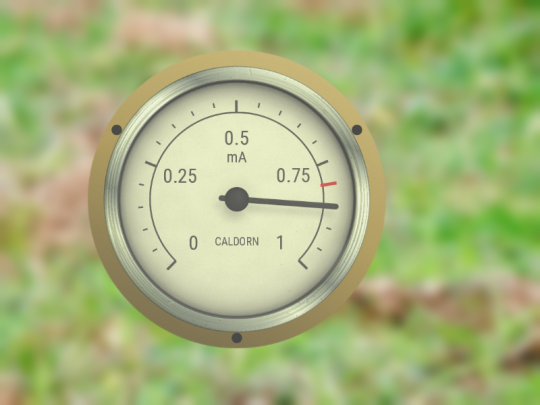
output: 0.85 (mA)
